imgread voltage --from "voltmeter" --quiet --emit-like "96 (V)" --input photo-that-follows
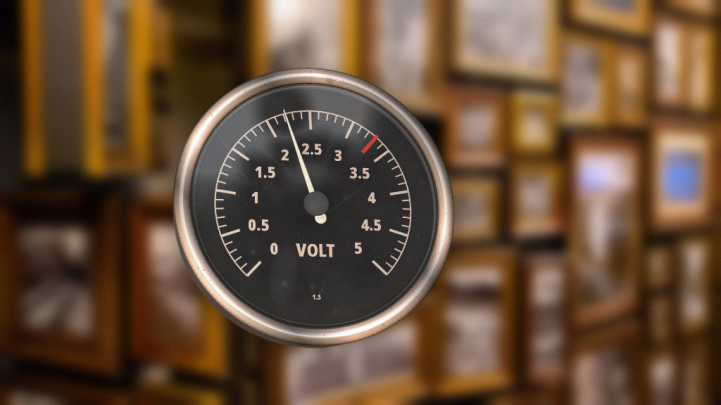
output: 2.2 (V)
